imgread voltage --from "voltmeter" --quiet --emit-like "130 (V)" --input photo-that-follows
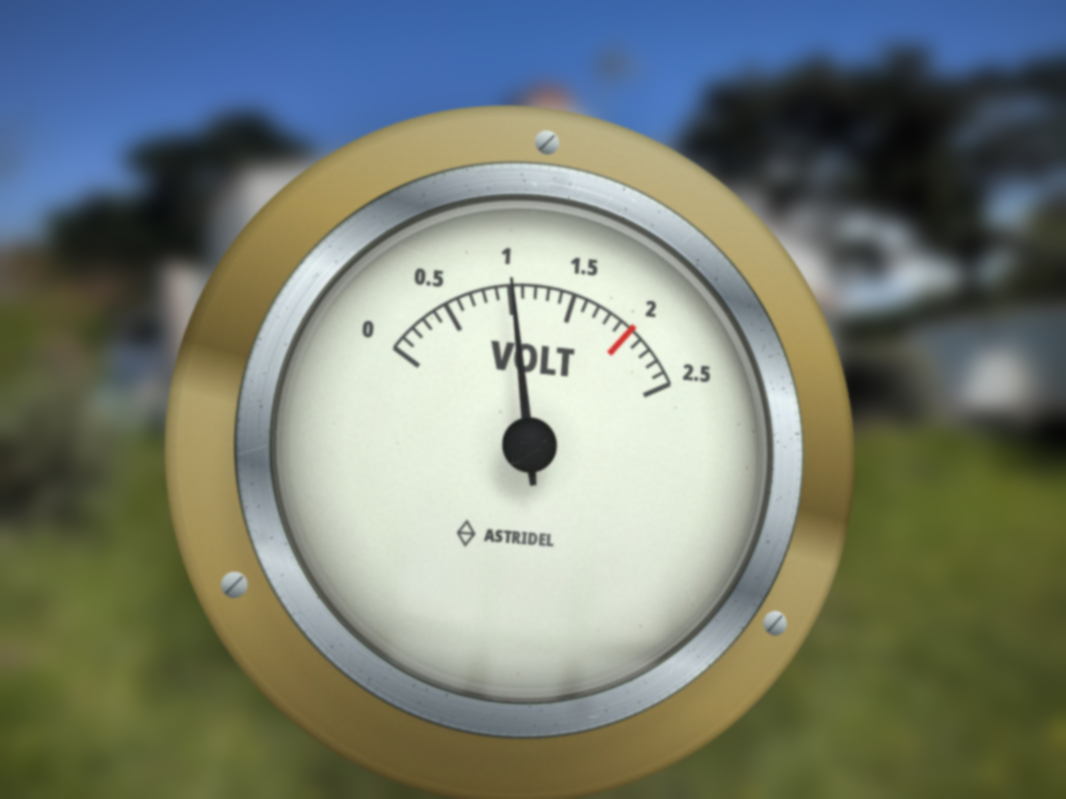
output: 1 (V)
